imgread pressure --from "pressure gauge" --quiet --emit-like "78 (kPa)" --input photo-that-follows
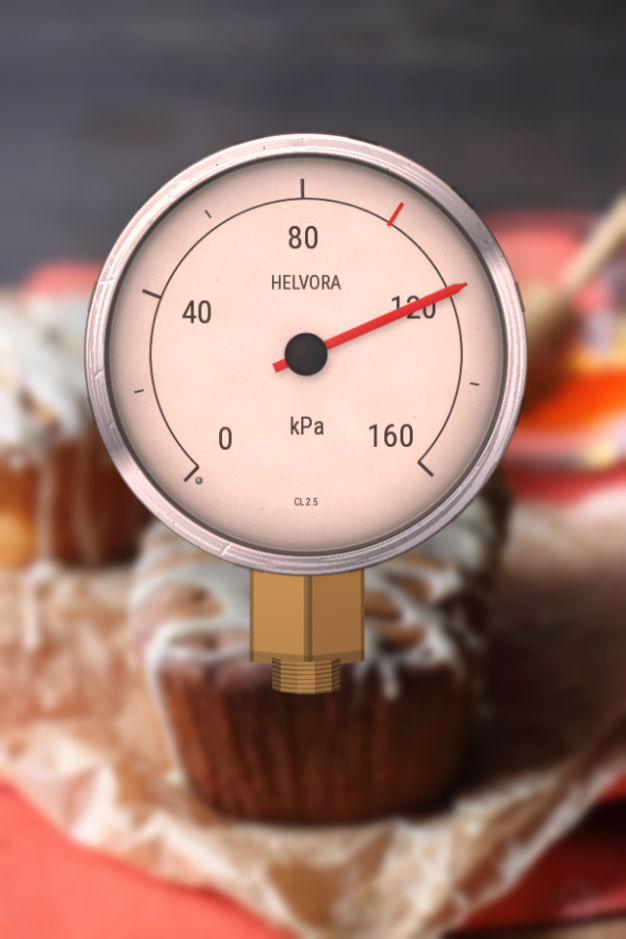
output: 120 (kPa)
